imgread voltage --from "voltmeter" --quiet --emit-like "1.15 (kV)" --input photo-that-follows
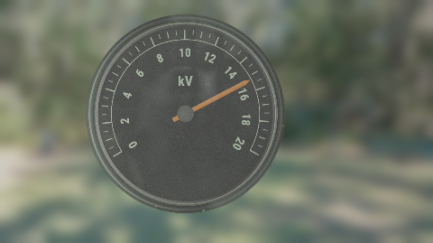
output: 15.25 (kV)
